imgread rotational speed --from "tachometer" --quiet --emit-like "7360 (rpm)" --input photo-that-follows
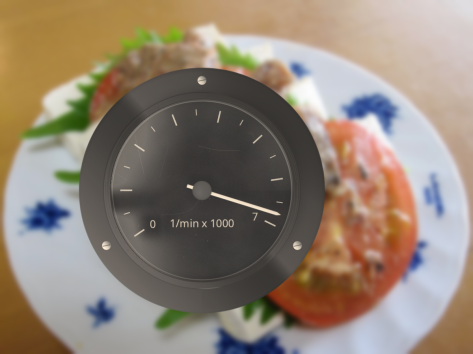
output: 6750 (rpm)
